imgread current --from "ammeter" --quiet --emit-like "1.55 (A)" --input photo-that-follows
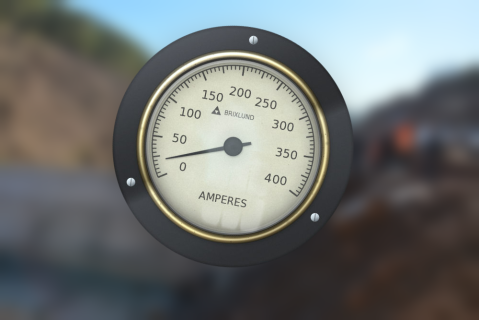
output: 20 (A)
